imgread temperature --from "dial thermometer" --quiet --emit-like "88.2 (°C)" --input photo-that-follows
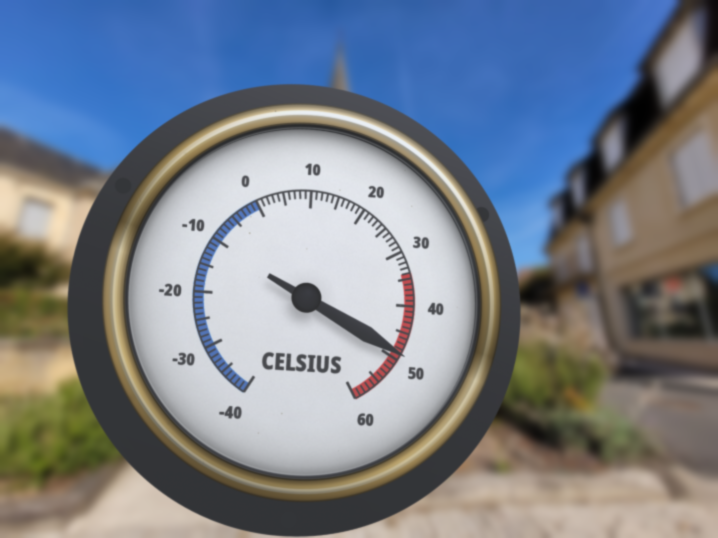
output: 49 (°C)
